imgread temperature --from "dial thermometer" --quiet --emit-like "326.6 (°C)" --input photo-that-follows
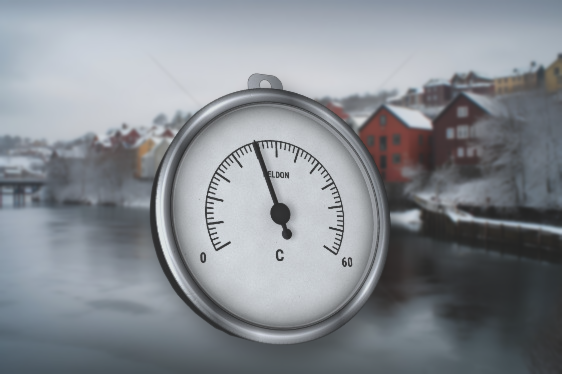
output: 25 (°C)
